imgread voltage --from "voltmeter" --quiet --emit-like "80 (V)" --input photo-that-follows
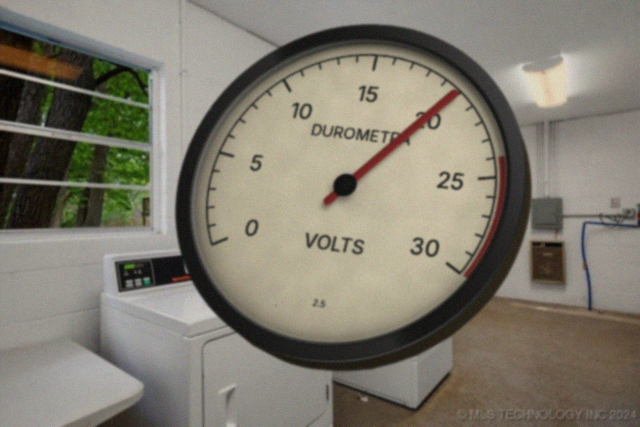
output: 20 (V)
